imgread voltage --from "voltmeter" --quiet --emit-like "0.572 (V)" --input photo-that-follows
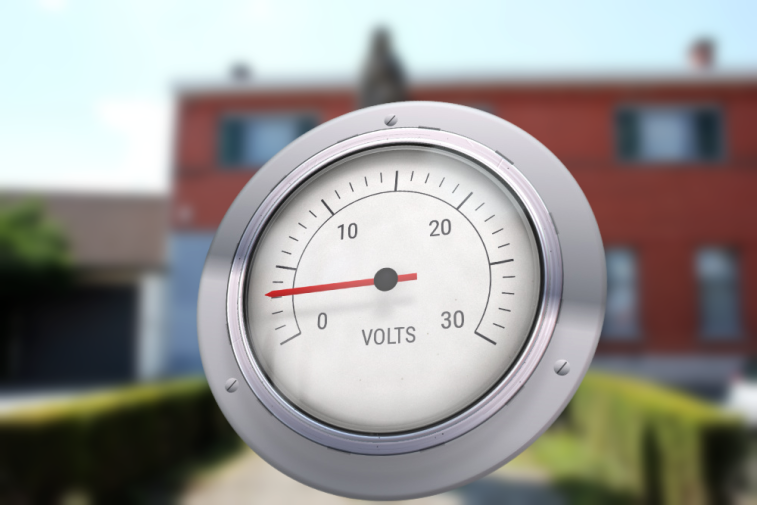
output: 3 (V)
